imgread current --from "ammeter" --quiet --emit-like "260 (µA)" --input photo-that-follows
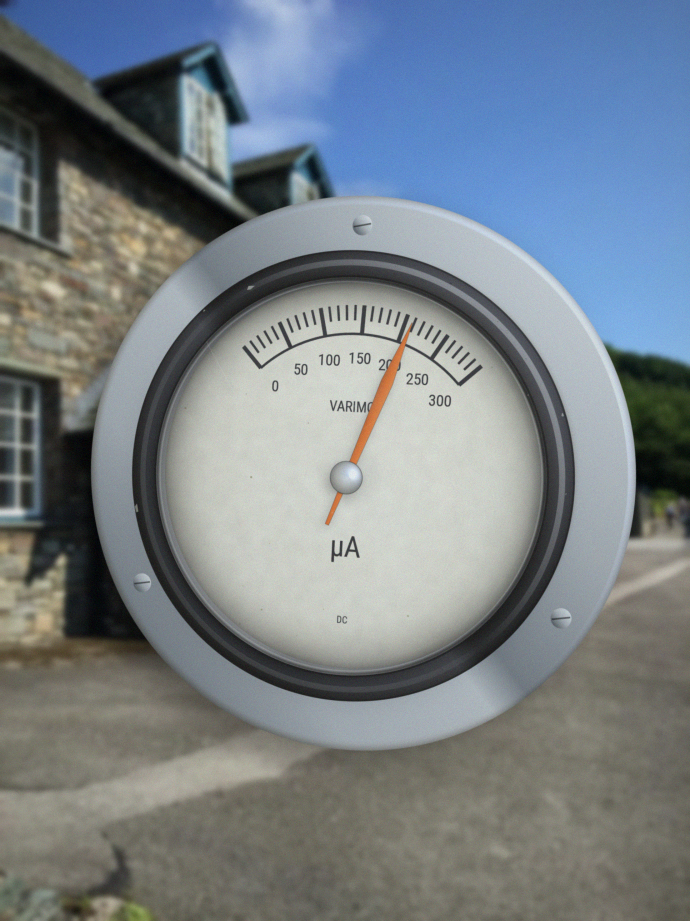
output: 210 (µA)
